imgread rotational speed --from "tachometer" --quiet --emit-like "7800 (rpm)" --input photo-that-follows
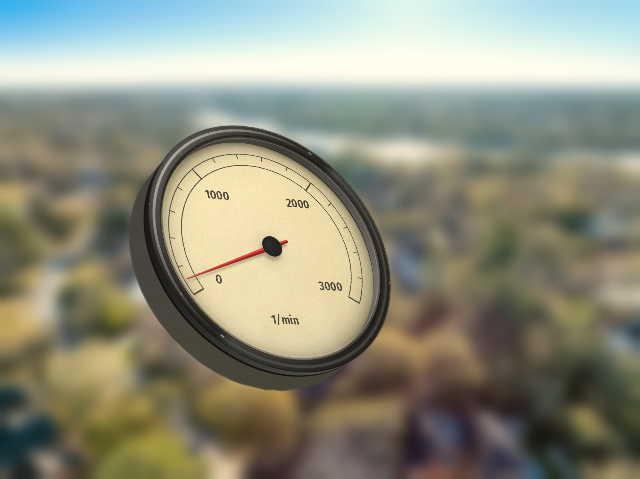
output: 100 (rpm)
